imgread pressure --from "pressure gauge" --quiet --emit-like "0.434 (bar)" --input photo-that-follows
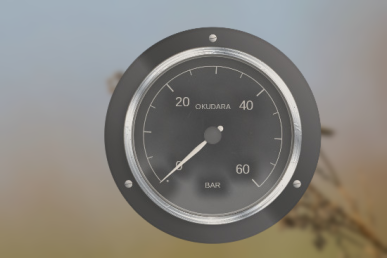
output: 0 (bar)
